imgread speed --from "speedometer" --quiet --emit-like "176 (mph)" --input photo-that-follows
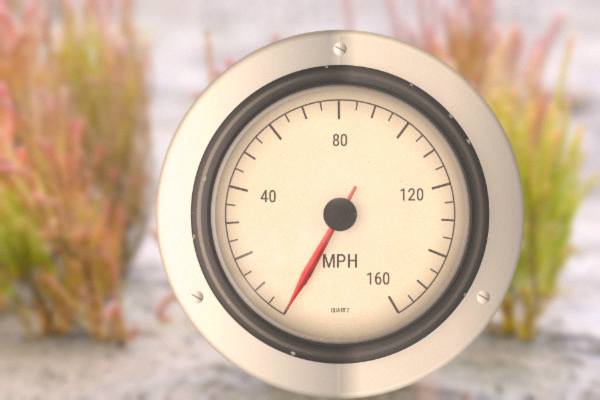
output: 0 (mph)
